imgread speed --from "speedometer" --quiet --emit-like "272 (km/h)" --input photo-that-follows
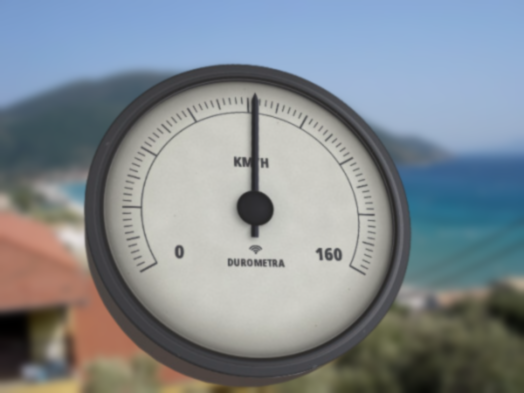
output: 82 (km/h)
